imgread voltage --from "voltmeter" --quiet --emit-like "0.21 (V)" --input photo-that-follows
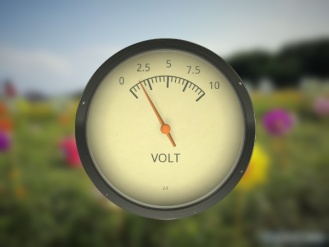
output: 1.5 (V)
